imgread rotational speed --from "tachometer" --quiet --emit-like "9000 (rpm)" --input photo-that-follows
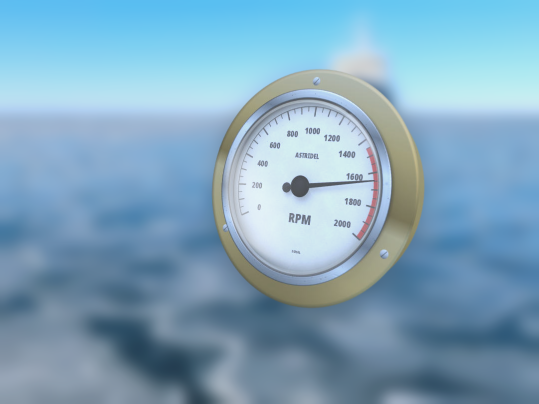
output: 1650 (rpm)
